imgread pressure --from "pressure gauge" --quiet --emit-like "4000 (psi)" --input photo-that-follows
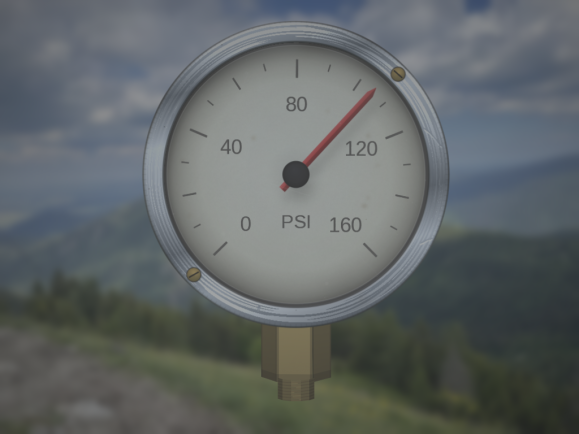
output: 105 (psi)
